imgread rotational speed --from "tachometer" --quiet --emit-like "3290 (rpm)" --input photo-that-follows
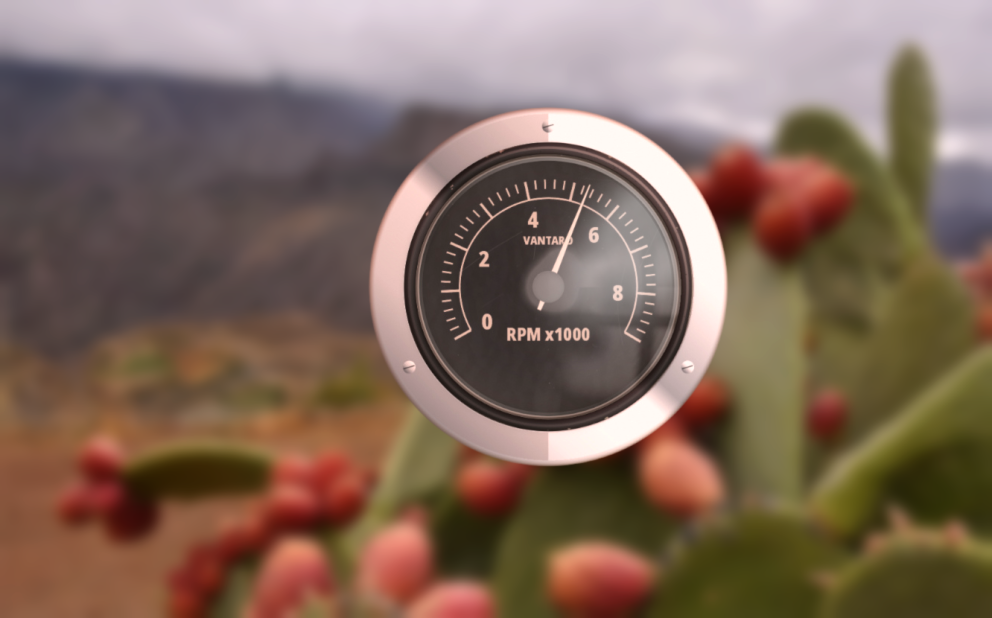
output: 5300 (rpm)
